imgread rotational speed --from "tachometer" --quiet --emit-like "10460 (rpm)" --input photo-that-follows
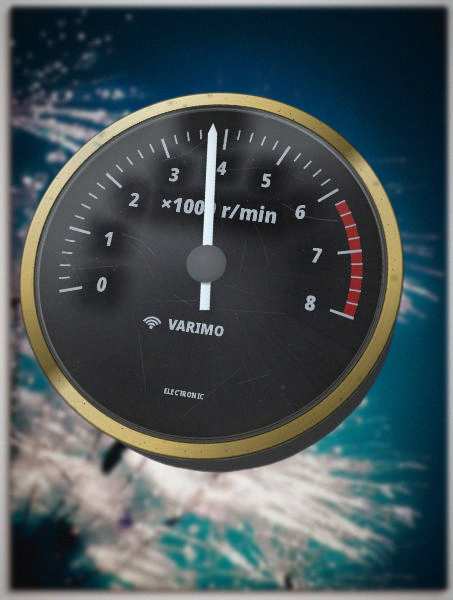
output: 3800 (rpm)
